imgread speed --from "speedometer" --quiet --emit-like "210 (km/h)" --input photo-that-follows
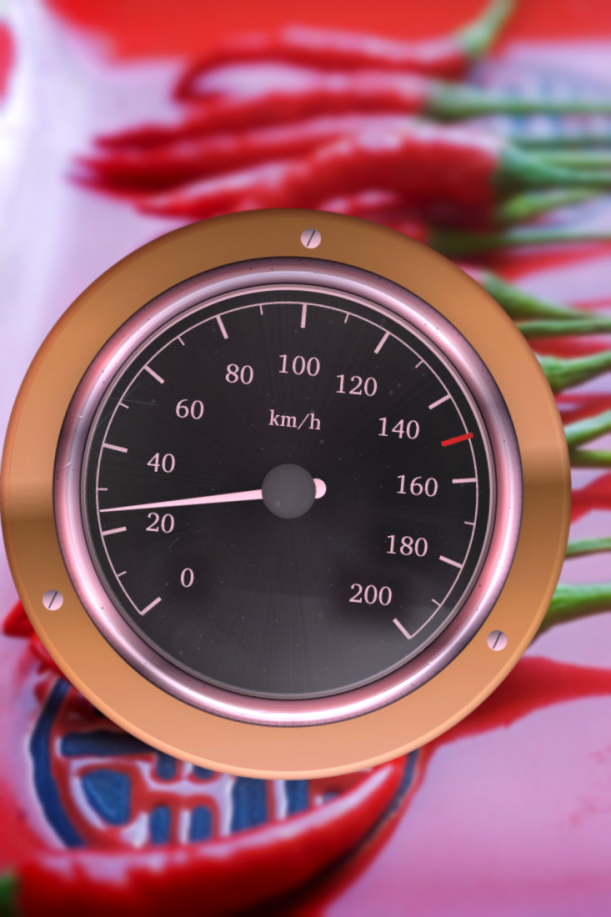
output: 25 (km/h)
